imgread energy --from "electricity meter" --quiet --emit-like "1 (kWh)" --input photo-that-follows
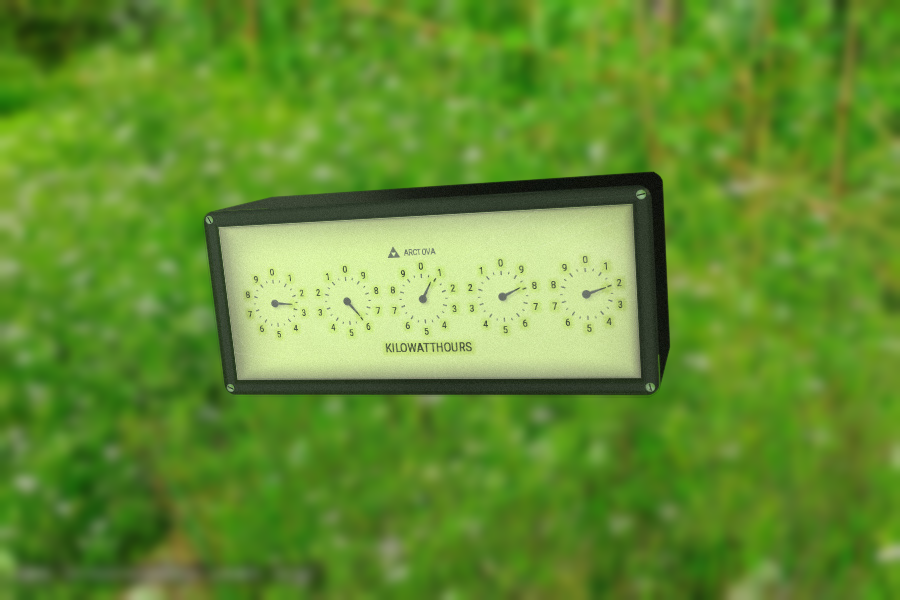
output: 26082 (kWh)
